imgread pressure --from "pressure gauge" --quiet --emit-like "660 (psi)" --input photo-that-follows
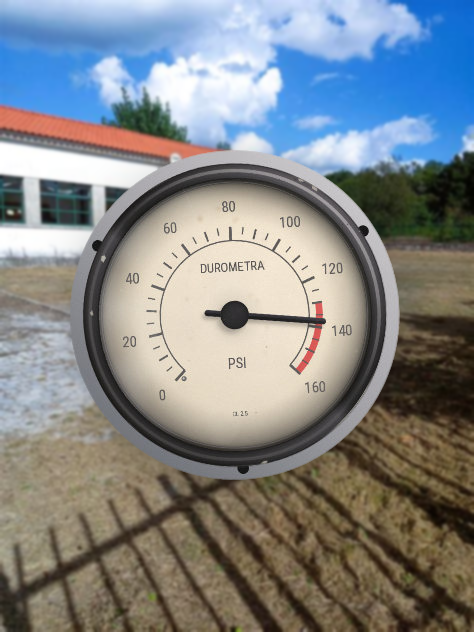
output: 137.5 (psi)
